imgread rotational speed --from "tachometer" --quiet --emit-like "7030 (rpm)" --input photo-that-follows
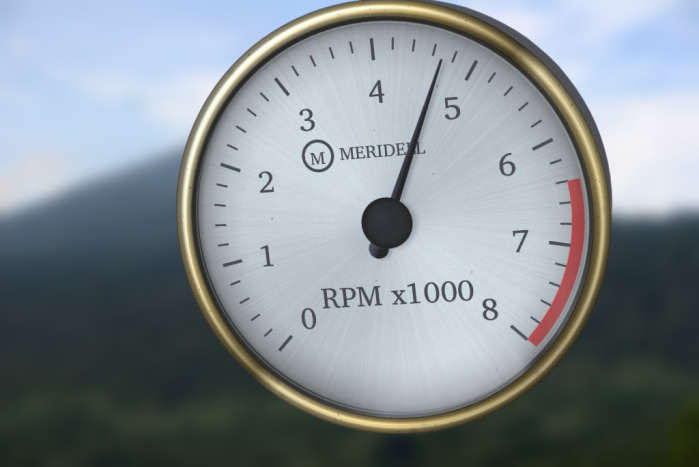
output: 4700 (rpm)
